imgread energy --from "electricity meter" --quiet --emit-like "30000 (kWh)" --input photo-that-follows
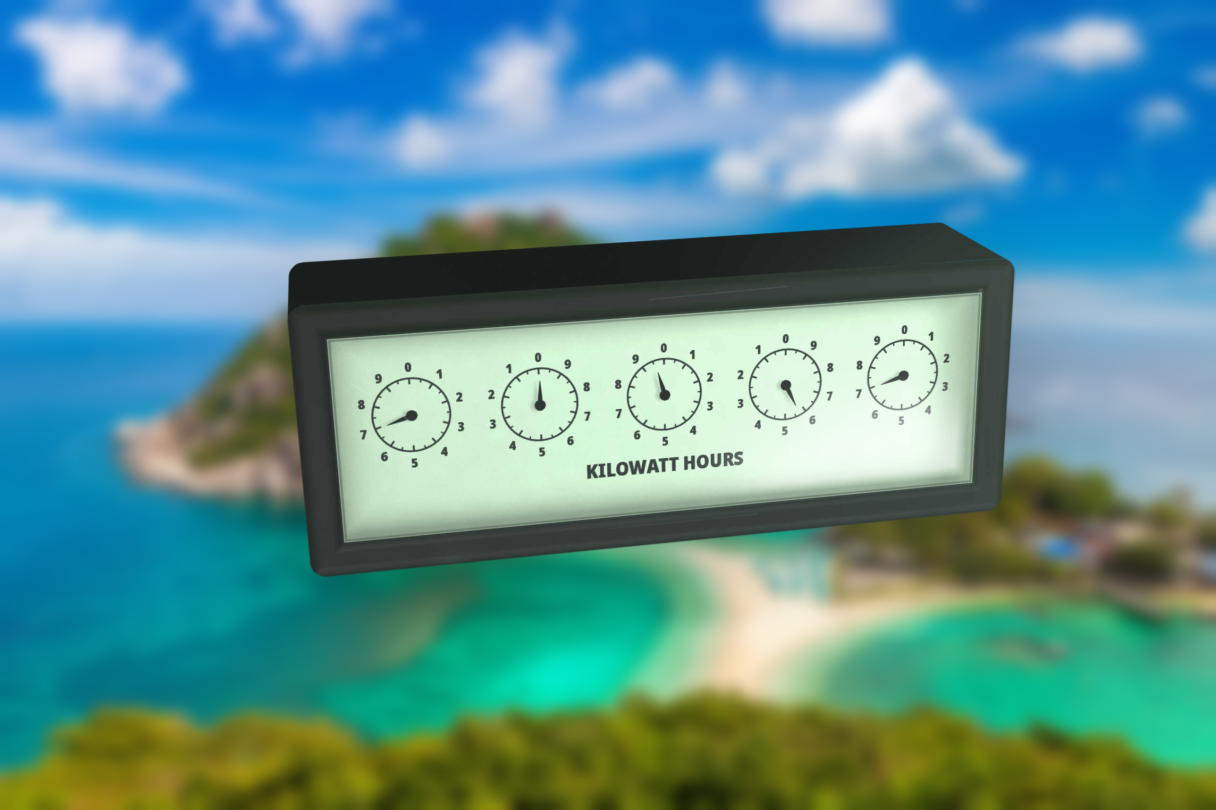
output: 69957 (kWh)
